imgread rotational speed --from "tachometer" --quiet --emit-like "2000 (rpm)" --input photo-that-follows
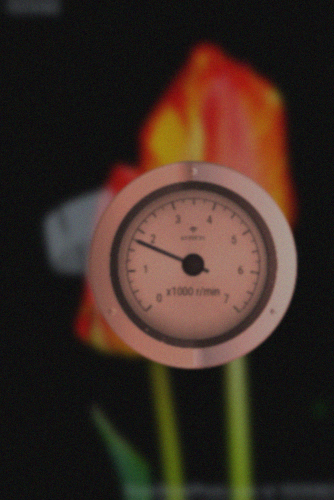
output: 1750 (rpm)
